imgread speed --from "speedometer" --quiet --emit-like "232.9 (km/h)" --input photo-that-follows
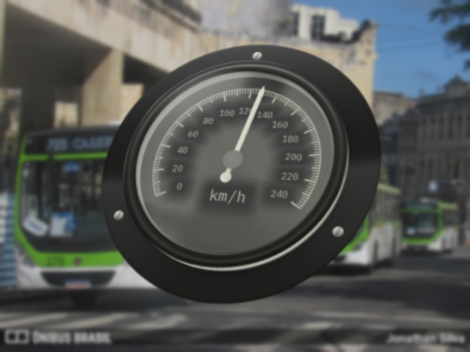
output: 130 (km/h)
